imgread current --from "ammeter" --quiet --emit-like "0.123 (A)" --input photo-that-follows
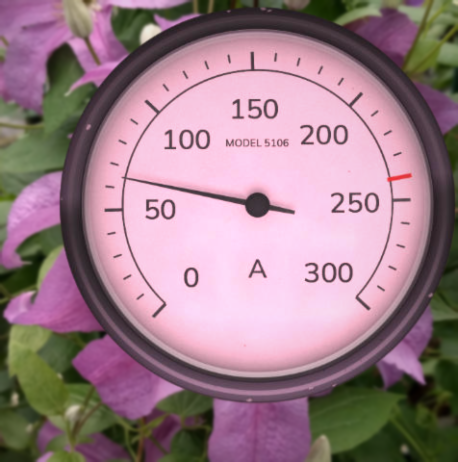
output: 65 (A)
